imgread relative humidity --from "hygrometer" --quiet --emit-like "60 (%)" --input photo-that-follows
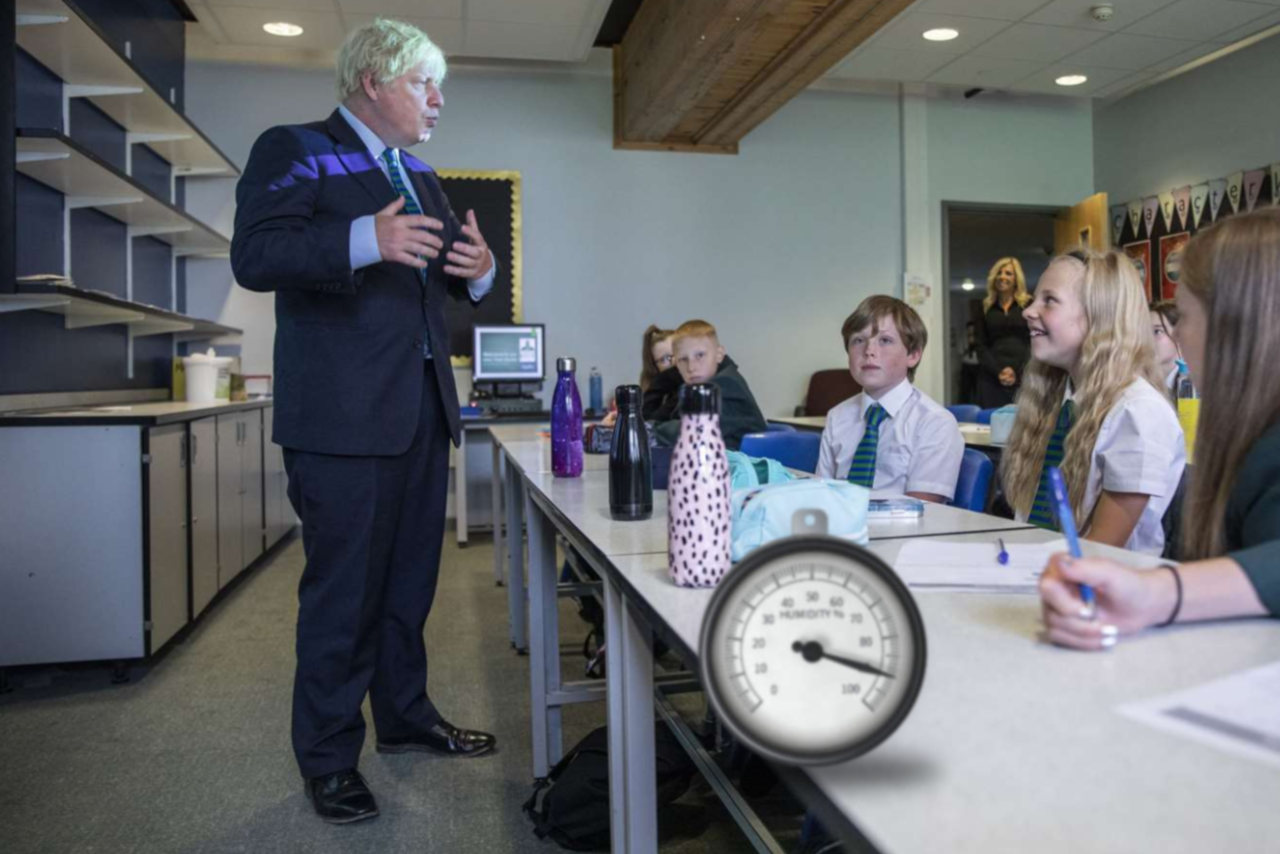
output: 90 (%)
